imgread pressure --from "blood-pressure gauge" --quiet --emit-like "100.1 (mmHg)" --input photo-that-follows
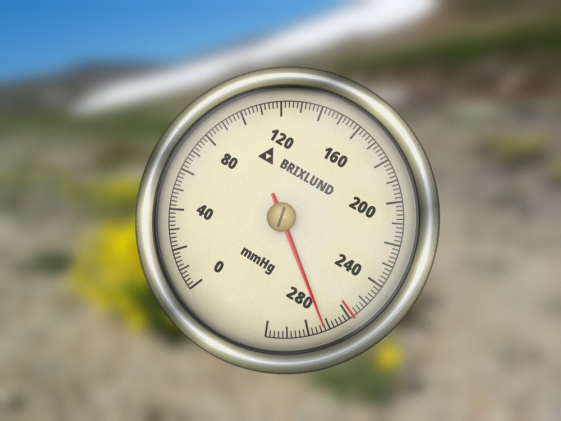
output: 272 (mmHg)
